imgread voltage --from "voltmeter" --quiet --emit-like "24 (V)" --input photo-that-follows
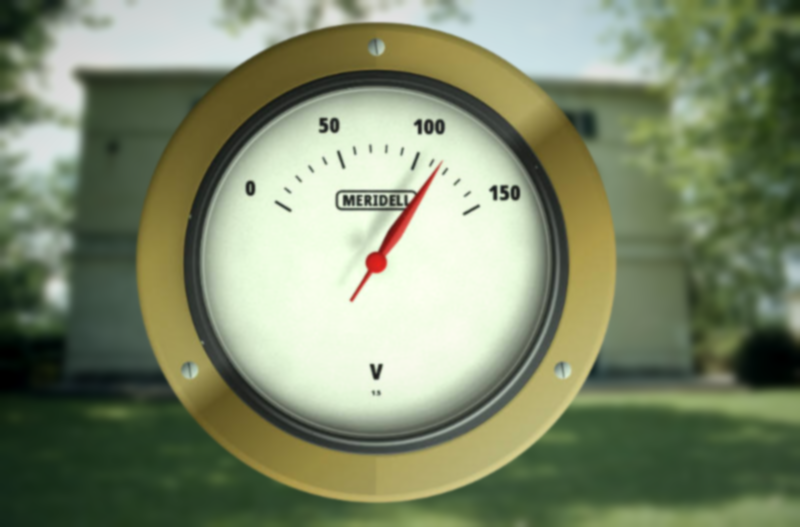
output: 115 (V)
